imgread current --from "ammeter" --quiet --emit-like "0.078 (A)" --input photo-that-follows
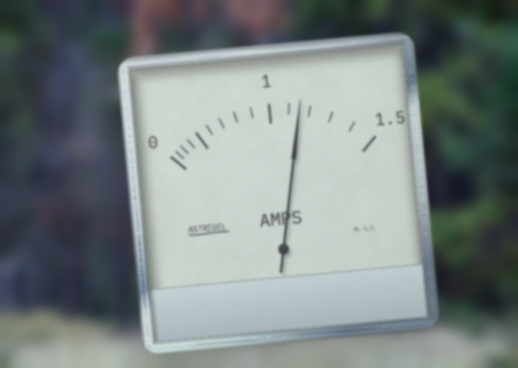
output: 1.15 (A)
